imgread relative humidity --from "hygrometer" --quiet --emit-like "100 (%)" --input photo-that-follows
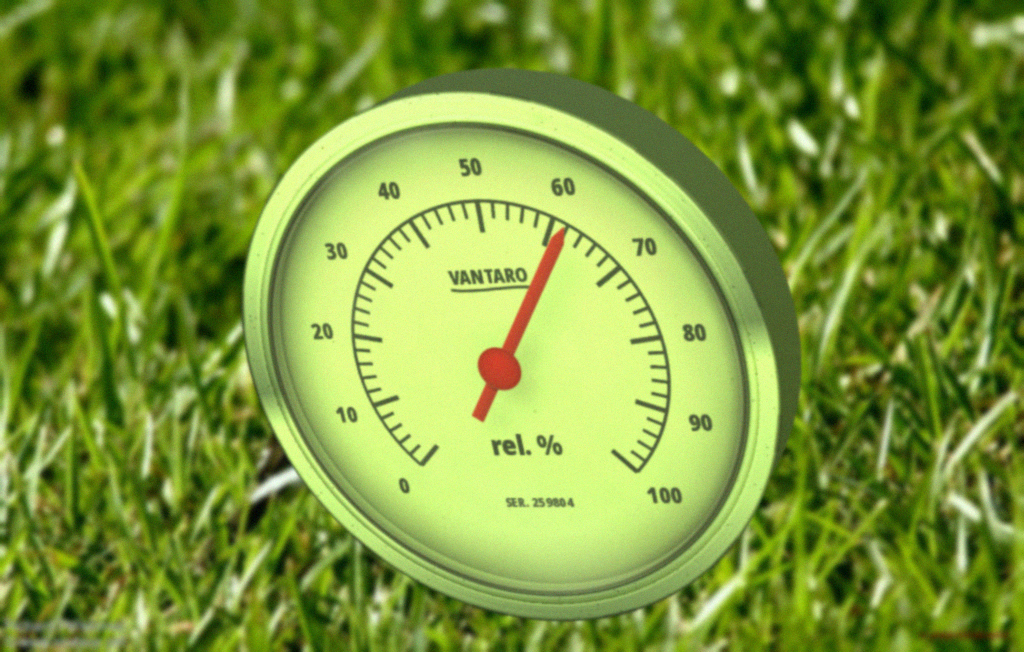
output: 62 (%)
